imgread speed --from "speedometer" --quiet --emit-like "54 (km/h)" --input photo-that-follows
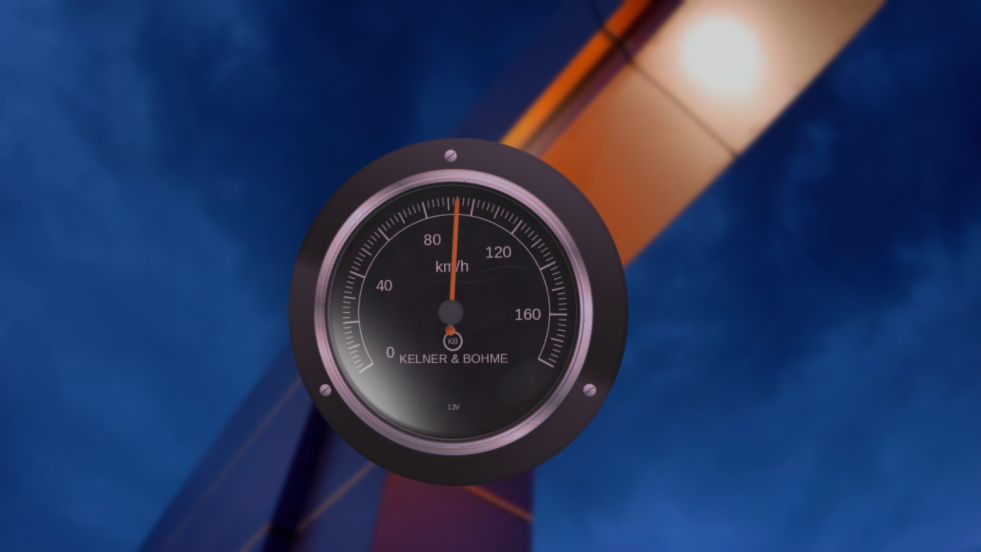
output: 94 (km/h)
